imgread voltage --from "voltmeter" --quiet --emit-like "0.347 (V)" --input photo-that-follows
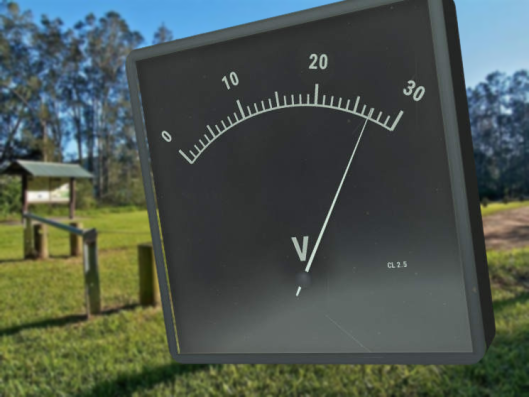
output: 27 (V)
